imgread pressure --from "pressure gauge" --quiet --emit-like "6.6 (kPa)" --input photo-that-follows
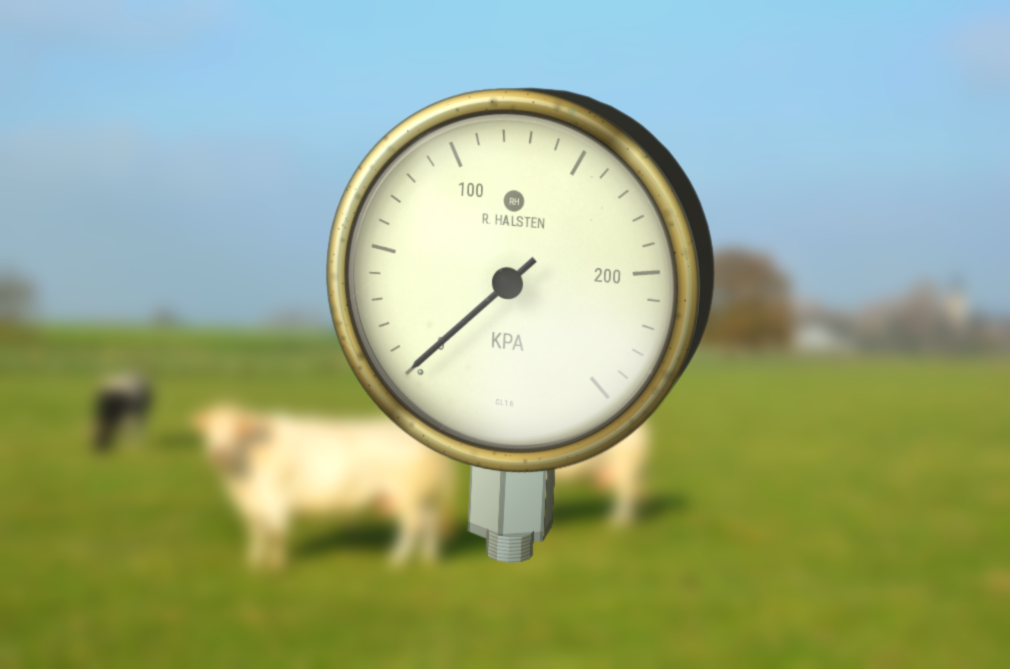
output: 0 (kPa)
